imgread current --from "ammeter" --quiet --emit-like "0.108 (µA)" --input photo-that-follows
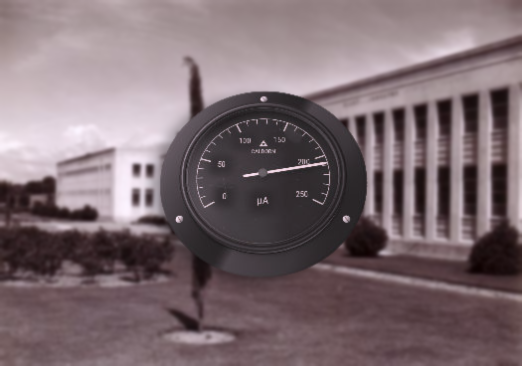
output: 210 (µA)
